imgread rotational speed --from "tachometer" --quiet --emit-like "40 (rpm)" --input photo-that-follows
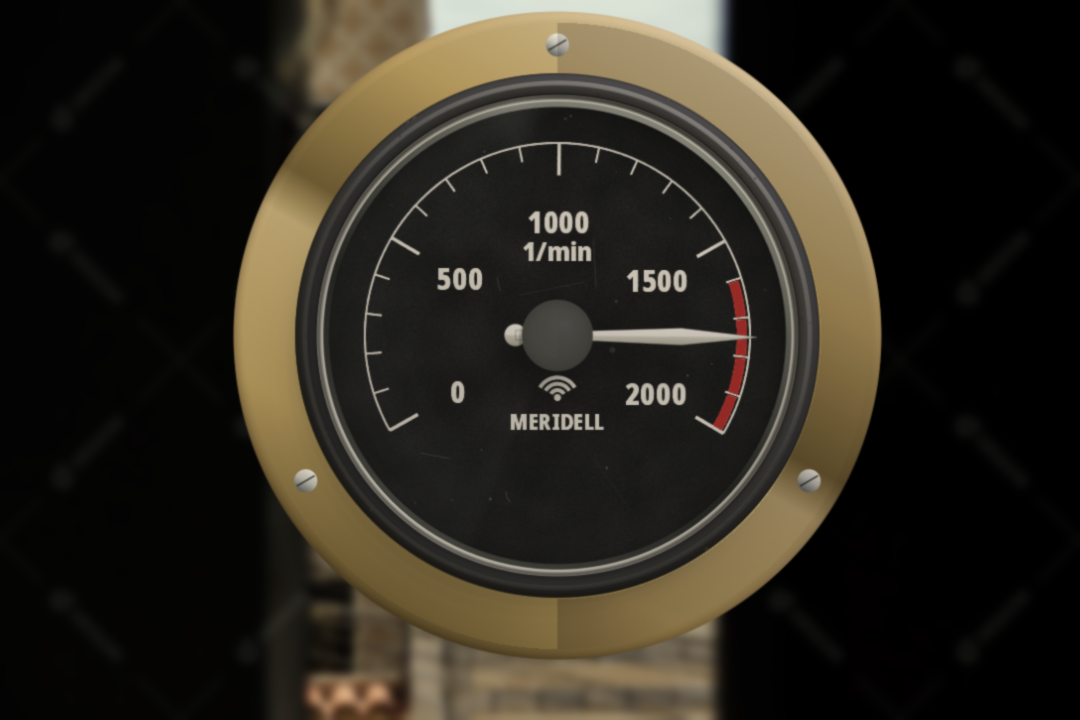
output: 1750 (rpm)
